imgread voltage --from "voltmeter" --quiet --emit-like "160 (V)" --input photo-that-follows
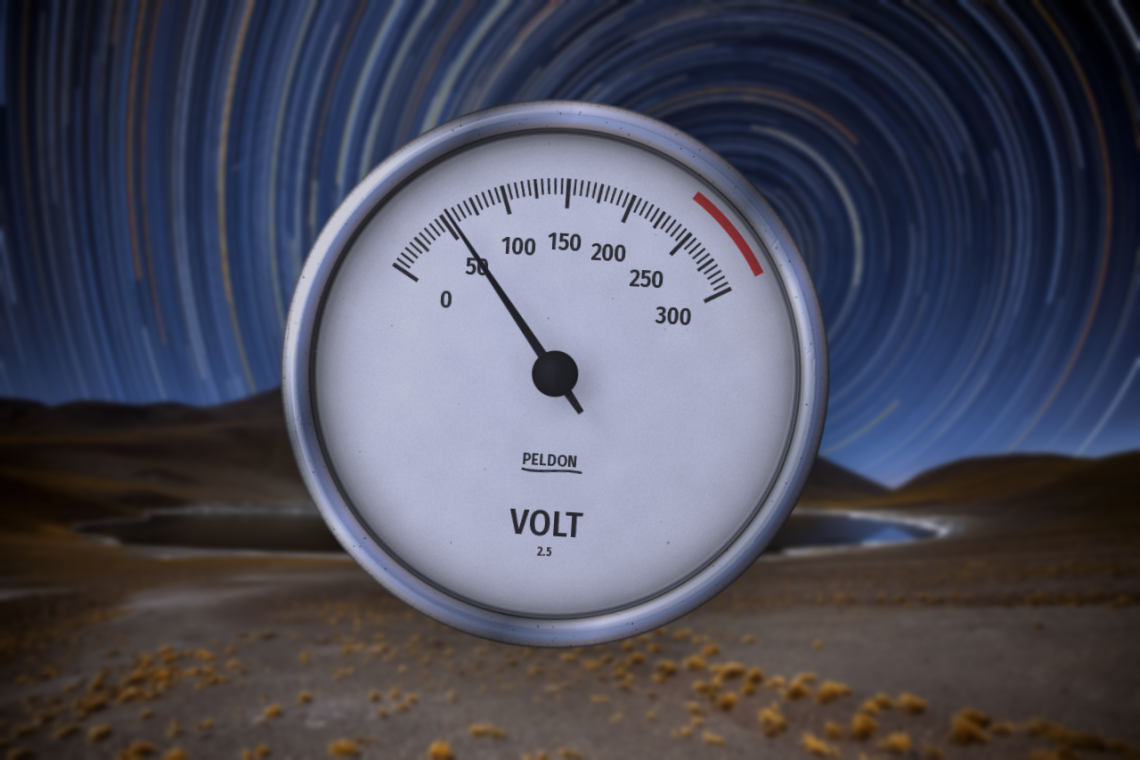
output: 55 (V)
